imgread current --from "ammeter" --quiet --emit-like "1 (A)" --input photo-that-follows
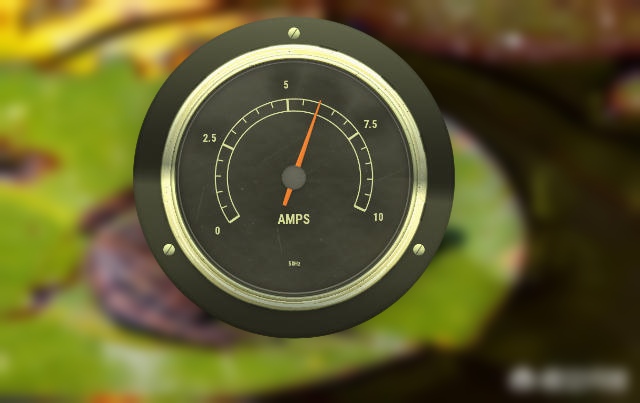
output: 6 (A)
